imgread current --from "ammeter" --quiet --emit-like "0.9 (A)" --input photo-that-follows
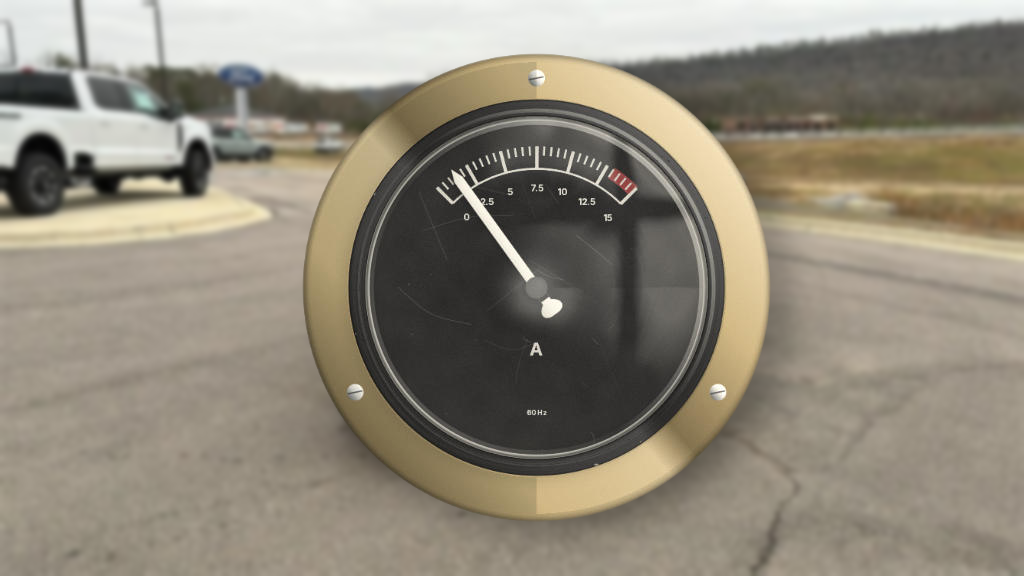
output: 1.5 (A)
